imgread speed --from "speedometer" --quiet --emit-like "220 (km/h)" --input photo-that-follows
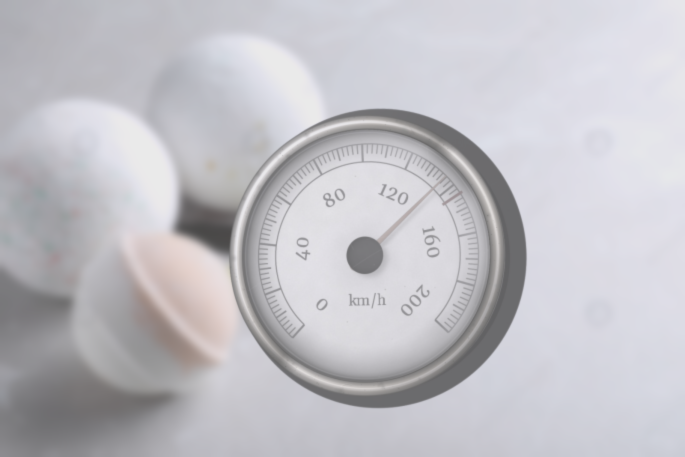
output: 136 (km/h)
